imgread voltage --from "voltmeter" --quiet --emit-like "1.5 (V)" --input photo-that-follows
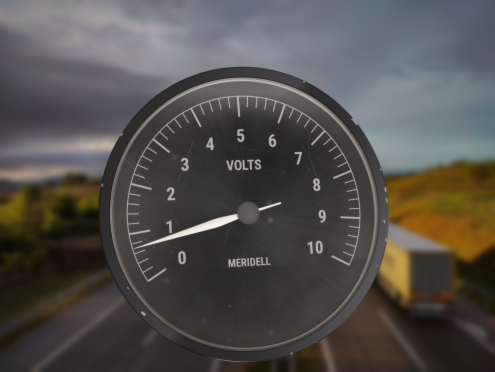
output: 0.7 (V)
